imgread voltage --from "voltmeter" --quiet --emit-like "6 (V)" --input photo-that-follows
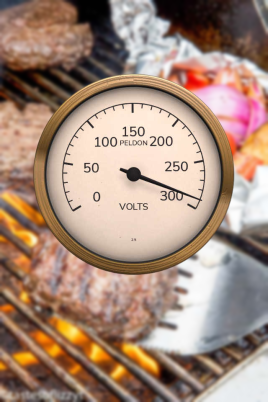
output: 290 (V)
